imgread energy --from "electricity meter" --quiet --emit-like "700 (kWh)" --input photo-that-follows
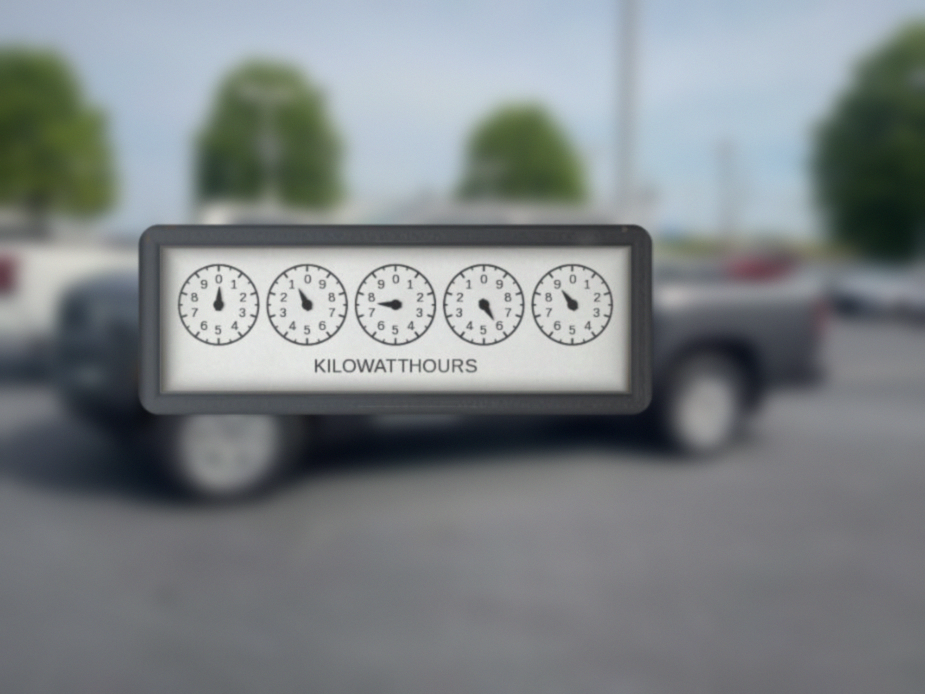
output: 759 (kWh)
